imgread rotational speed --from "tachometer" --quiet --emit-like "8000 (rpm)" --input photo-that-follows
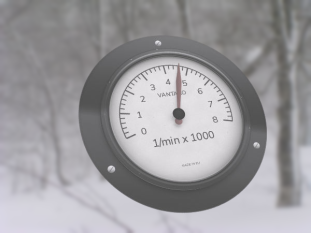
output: 4600 (rpm)
